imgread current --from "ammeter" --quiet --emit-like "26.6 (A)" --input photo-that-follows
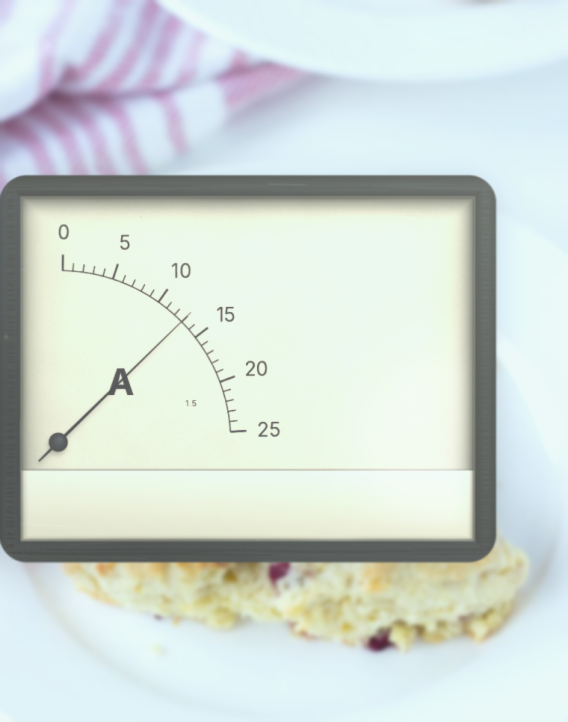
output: 13 (A)
